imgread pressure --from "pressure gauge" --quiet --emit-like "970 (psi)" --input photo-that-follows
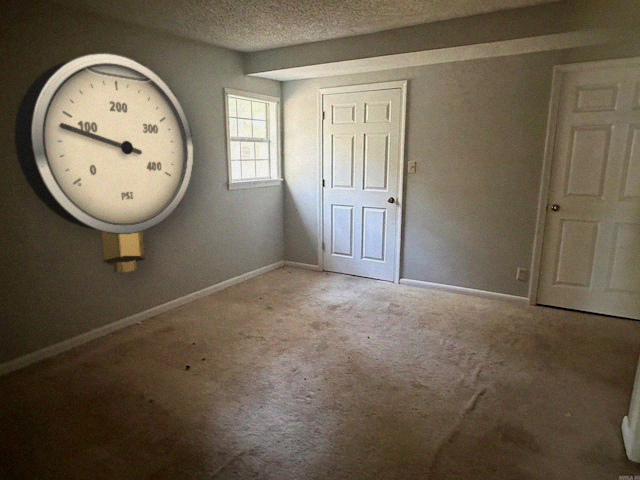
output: 80 (psi)
